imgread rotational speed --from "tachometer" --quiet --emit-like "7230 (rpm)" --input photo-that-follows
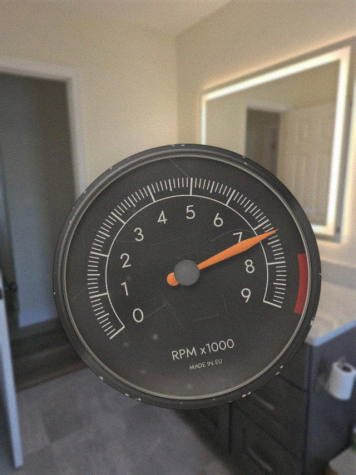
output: 7300 (rpm)
